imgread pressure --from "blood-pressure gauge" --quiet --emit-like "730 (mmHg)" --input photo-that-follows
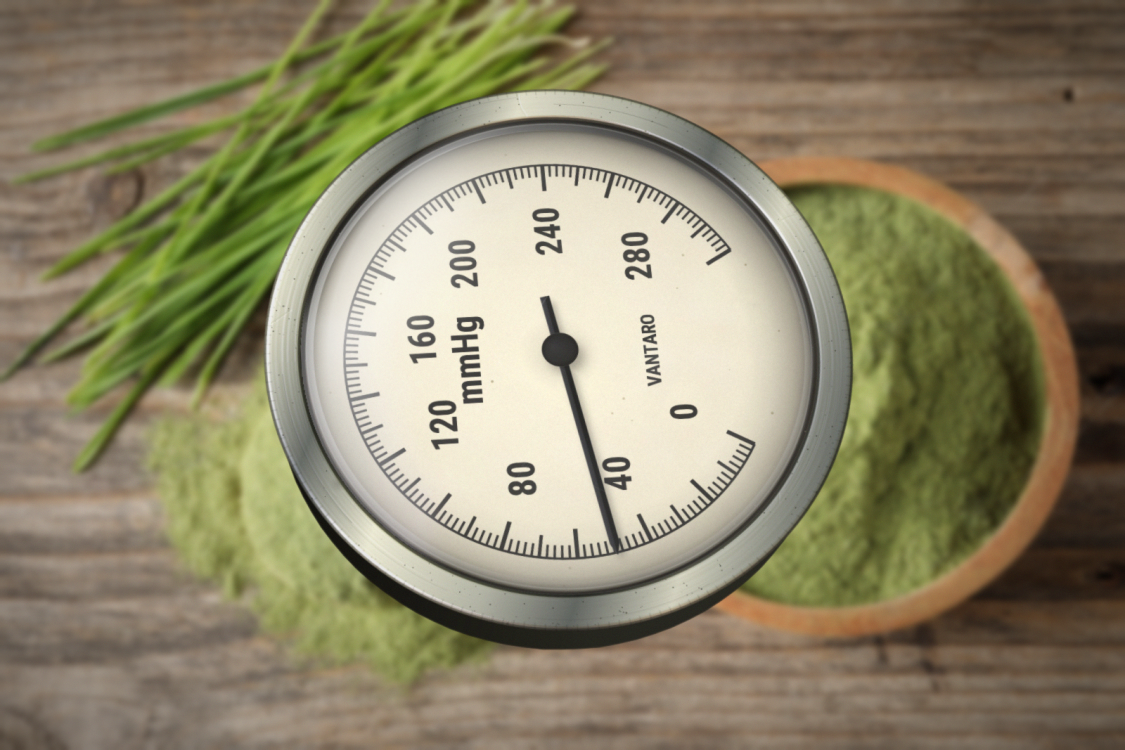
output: 50 (mmHg)
